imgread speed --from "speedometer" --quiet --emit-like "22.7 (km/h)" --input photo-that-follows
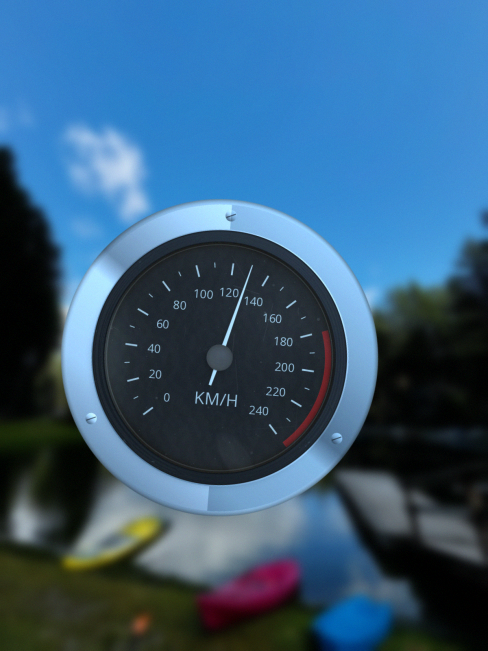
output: 130 (km/h)
